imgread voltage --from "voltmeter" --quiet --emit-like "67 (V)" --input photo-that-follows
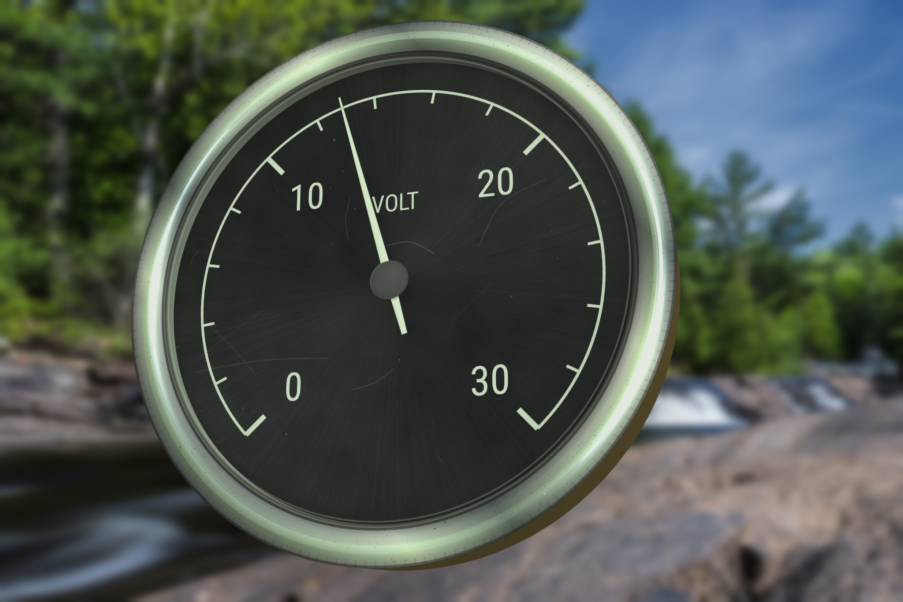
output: 13 (V)
